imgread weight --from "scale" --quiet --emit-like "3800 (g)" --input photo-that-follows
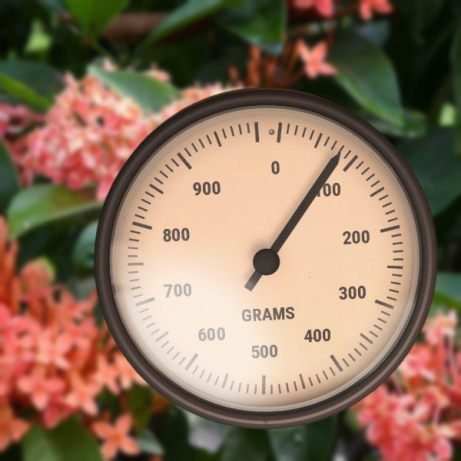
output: 80 (g)
